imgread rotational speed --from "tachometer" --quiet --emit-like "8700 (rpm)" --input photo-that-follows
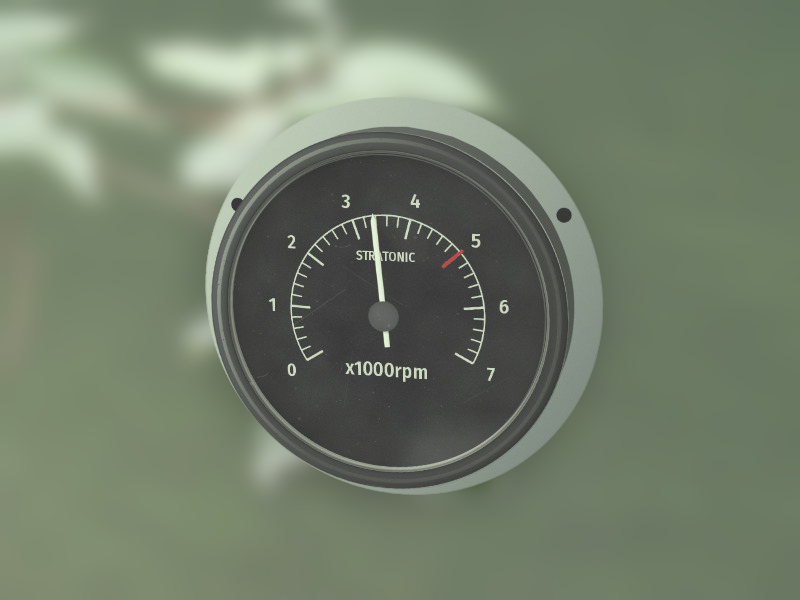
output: 3400 (rpm)
